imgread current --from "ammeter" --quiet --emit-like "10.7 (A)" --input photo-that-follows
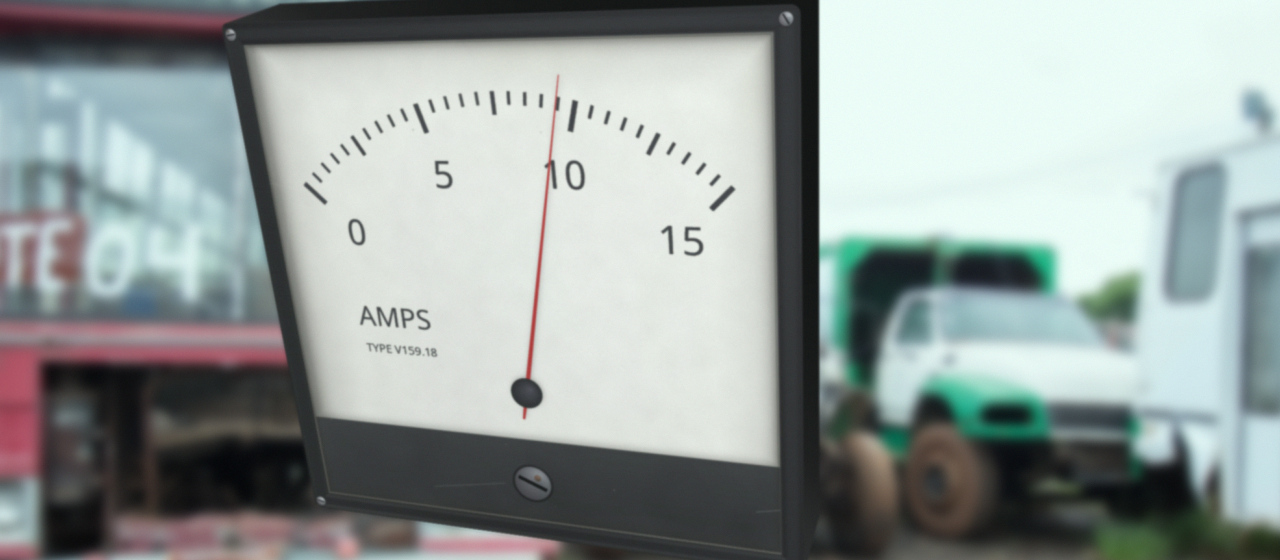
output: 9.5 (A)
